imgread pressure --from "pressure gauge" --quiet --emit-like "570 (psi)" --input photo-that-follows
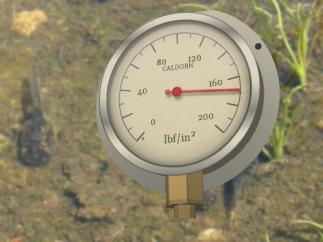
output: 170 (psi)
